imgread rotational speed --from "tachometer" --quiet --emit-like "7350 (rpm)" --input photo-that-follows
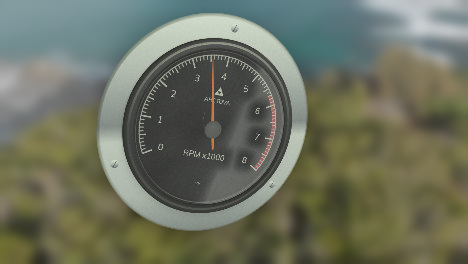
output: 3500 (rpm)
